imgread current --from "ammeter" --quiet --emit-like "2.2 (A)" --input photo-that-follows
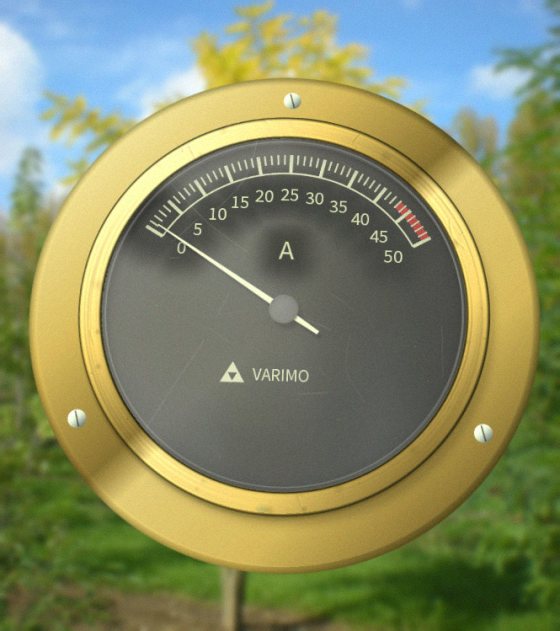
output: 1 (A)
